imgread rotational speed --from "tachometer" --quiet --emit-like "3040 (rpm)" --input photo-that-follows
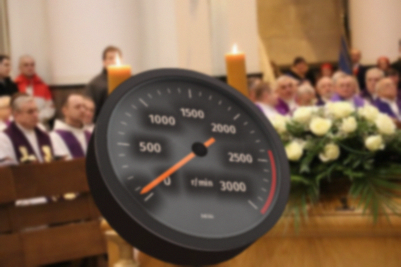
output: 50 (rpm)
